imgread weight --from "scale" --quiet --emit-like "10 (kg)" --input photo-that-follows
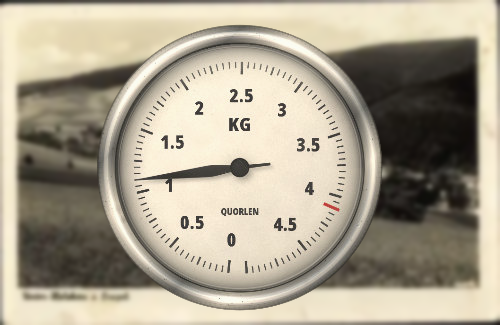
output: 1.1 (kg)
